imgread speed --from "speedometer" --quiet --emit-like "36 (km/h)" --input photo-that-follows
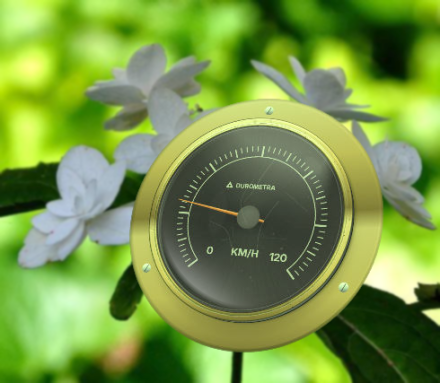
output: 24 (km/h)
